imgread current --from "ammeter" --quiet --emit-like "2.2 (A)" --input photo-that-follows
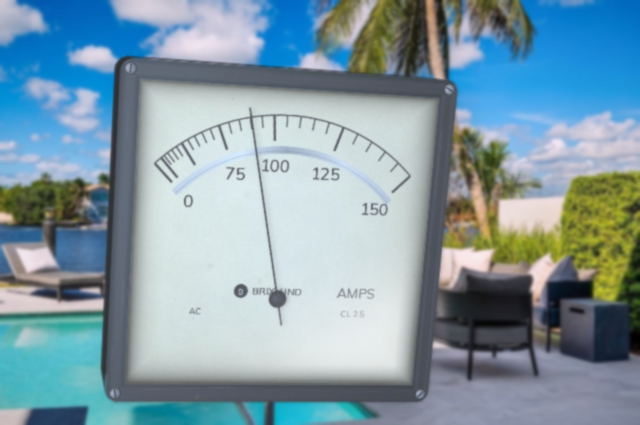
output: 90 (A)
